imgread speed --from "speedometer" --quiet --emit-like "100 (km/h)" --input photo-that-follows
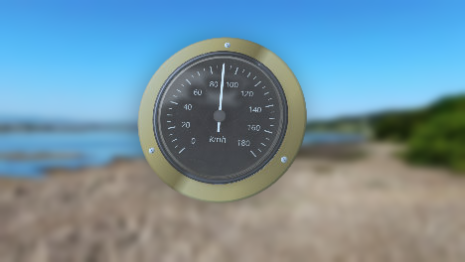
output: 90 (km/h)
